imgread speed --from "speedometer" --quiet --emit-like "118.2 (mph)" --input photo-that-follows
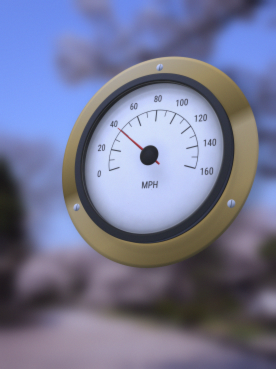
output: 40 (mph)
